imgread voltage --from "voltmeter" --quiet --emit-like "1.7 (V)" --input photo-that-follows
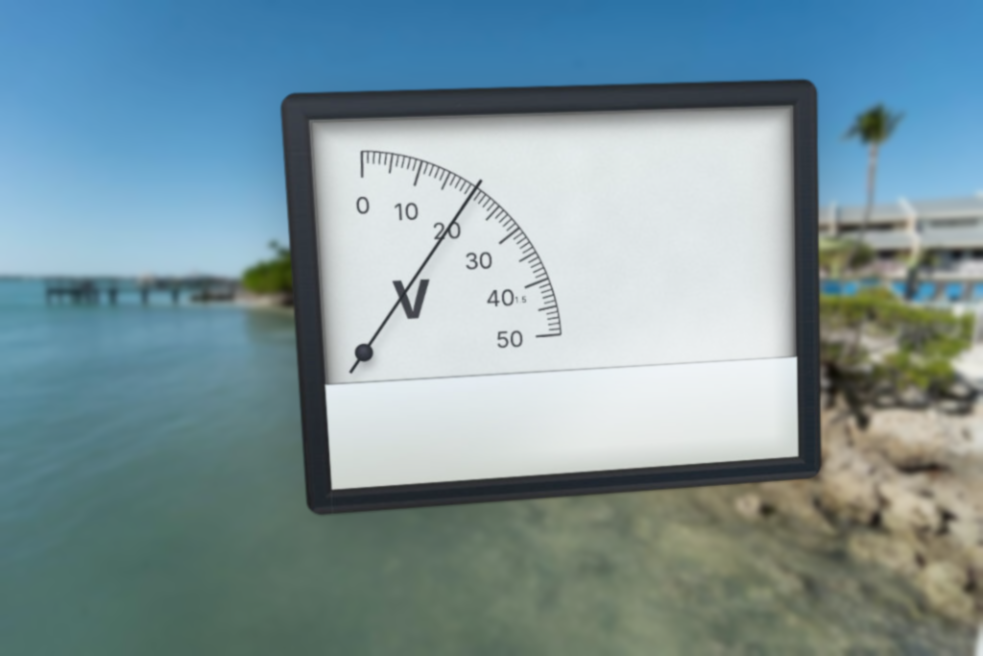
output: 20 (V)
